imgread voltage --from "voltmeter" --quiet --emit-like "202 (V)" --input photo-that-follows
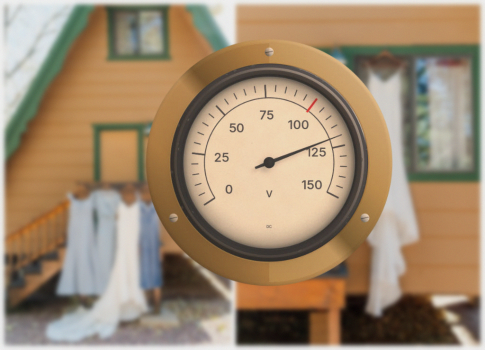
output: 120 (V)
